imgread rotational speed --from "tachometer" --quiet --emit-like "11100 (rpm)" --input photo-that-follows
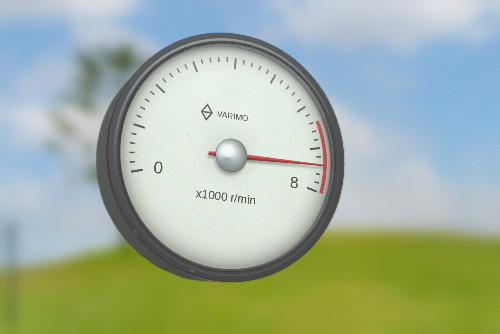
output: 7400 (rpm)
